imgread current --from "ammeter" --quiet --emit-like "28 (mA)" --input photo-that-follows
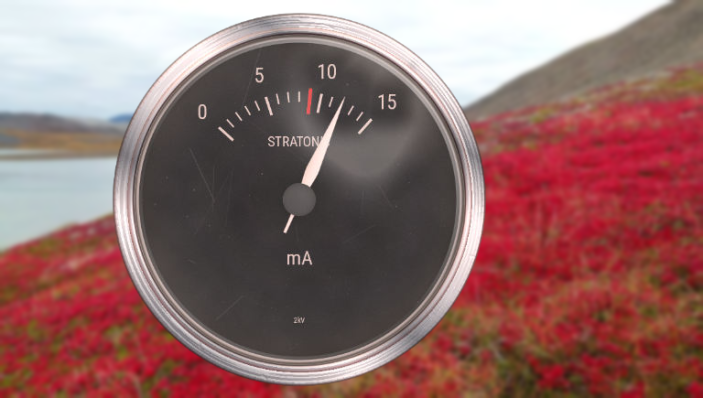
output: 12 (mA)
